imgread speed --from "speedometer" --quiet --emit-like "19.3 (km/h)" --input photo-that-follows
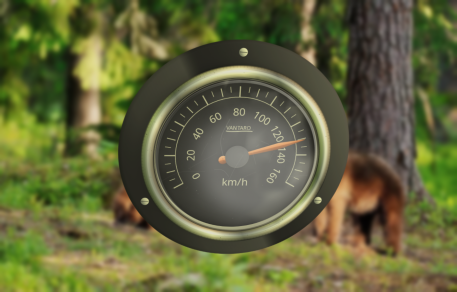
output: 130 (km/h)
